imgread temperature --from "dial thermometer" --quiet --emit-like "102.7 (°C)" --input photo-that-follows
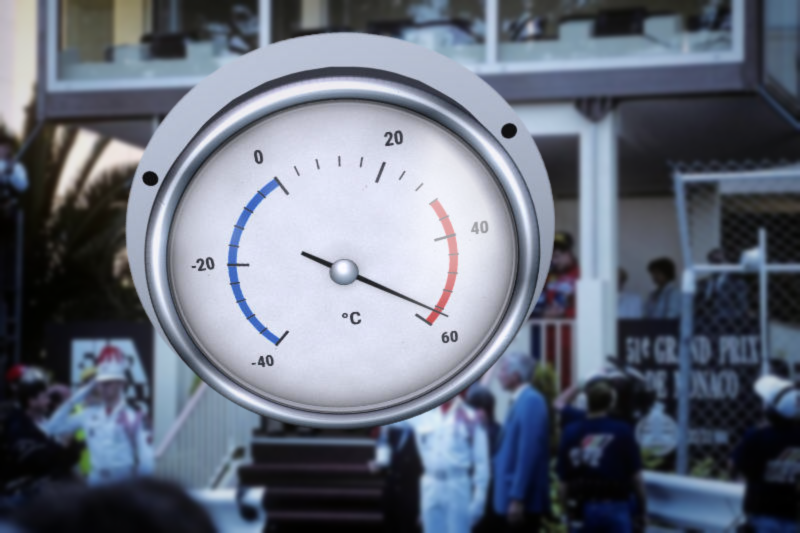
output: 56 (°C)
